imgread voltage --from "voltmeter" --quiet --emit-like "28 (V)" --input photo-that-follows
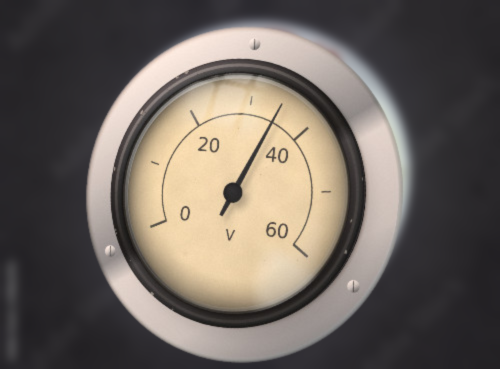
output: 35 (V)
